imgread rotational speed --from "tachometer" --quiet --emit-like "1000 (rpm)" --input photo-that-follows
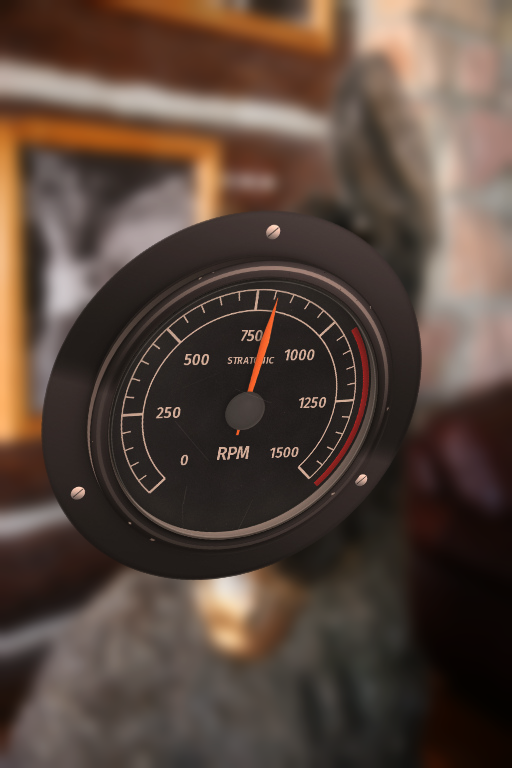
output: 800 (rpm)
